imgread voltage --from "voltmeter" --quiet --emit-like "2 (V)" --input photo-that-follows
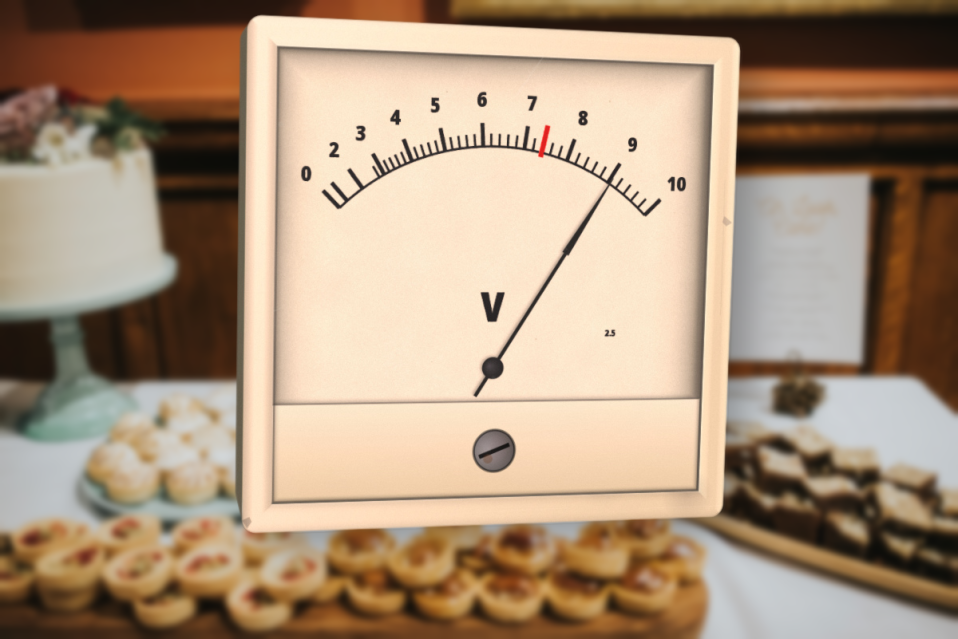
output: 9 (V)
